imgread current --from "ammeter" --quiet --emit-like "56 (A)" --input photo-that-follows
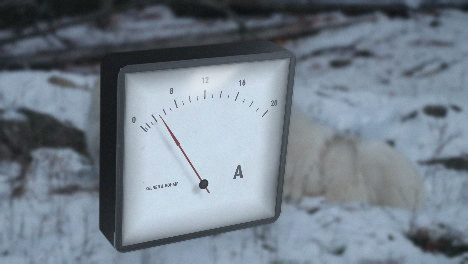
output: 5 (A)
